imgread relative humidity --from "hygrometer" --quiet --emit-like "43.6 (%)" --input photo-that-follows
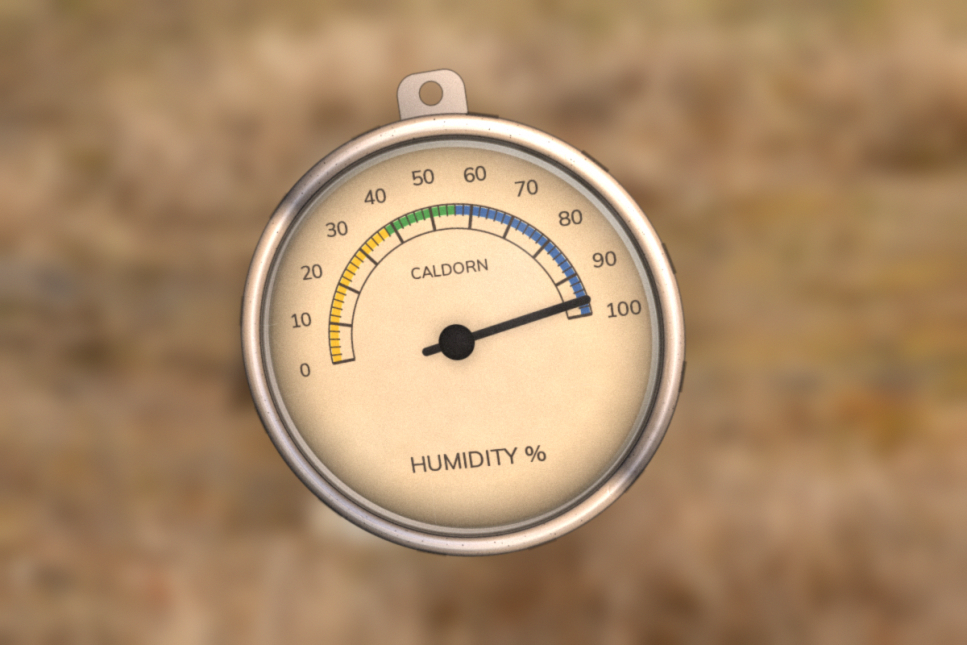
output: 96 (%)
